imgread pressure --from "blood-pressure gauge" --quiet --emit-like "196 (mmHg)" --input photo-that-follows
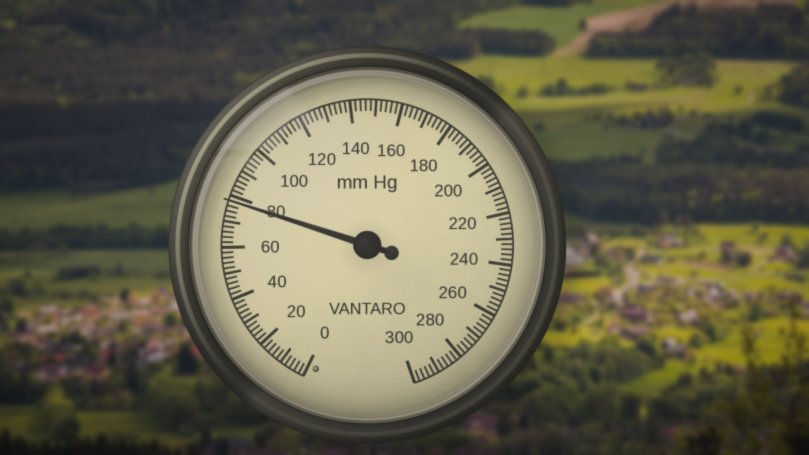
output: 78 (mmHg)
